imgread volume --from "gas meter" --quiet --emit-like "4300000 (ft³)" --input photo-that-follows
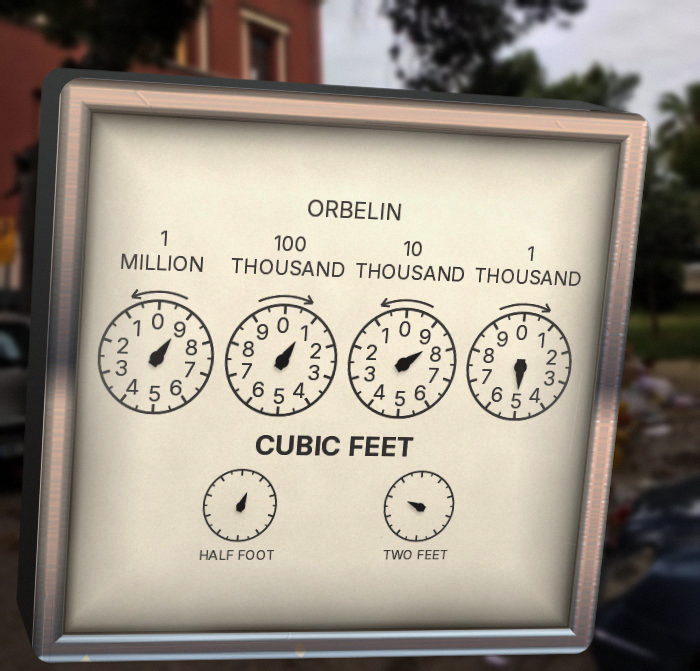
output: 908500 (ft³)
